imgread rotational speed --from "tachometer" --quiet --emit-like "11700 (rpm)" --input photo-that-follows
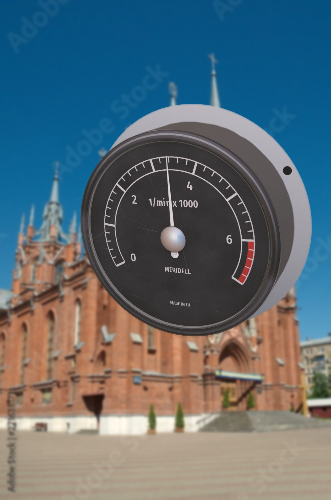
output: 3400 (rpm)
